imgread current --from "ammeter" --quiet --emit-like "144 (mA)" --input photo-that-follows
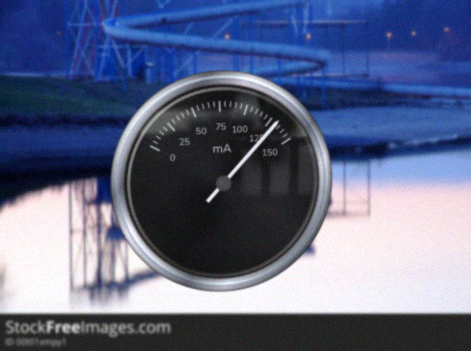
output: 130 (mA)
